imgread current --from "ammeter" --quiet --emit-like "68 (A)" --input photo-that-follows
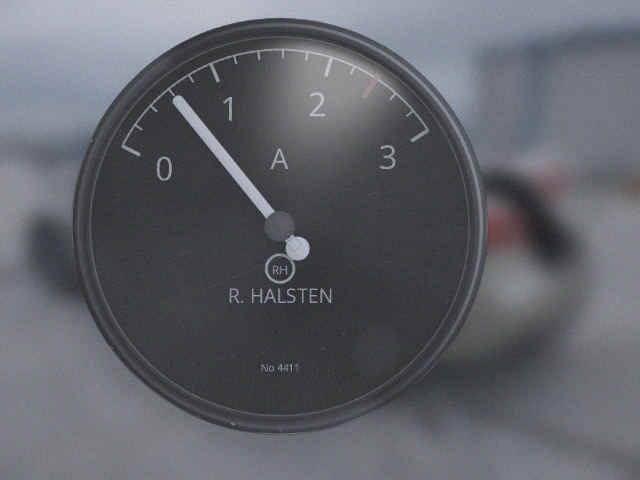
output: 0.6 (A)
